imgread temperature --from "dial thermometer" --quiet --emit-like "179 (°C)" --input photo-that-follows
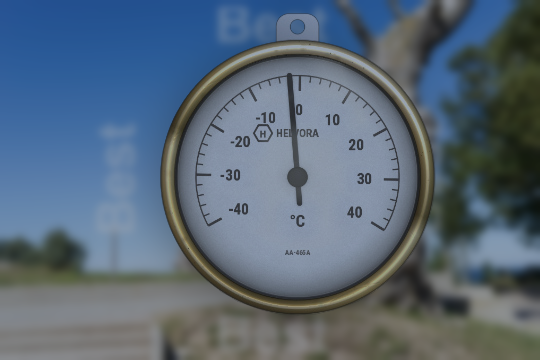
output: -2 (°C)
